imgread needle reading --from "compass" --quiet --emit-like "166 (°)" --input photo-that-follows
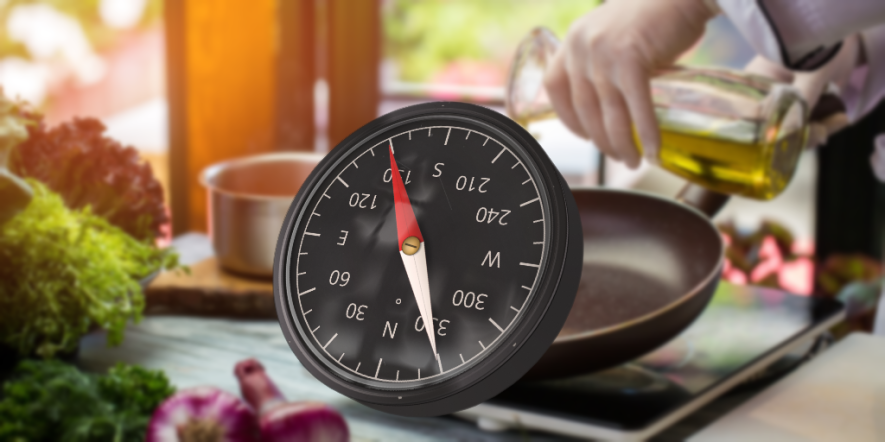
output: 150 (°)
